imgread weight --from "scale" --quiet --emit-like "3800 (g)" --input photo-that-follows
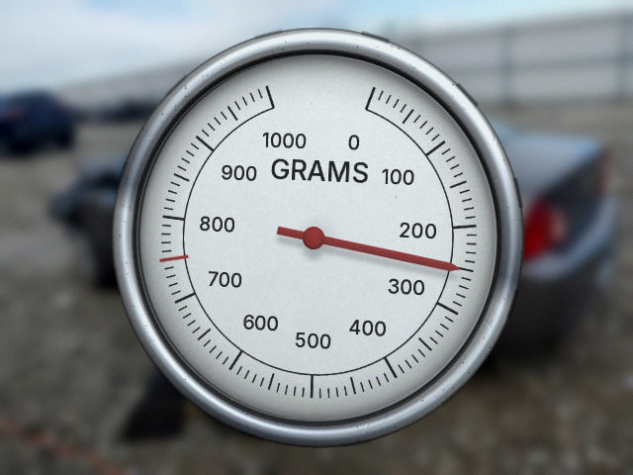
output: 250 (g)
